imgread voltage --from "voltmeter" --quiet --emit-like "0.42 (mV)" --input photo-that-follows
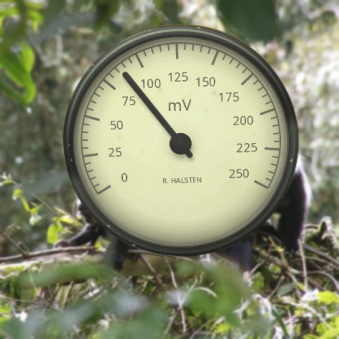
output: 87.5 (mV)
